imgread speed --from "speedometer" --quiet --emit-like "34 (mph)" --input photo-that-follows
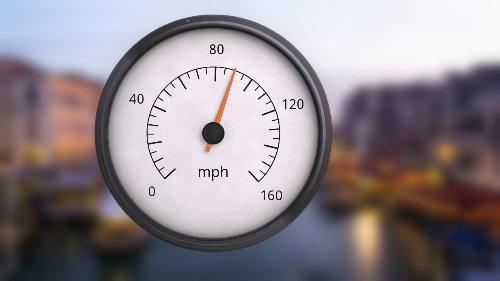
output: 90 (mph)
